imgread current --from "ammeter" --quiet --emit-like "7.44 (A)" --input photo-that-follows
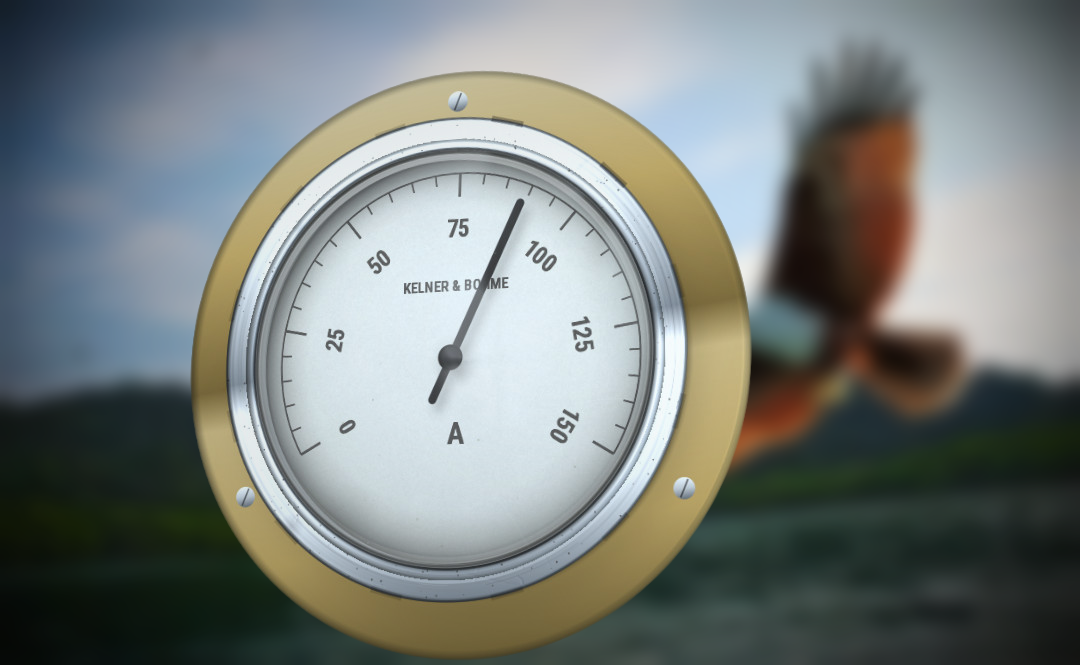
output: 90 (A)
